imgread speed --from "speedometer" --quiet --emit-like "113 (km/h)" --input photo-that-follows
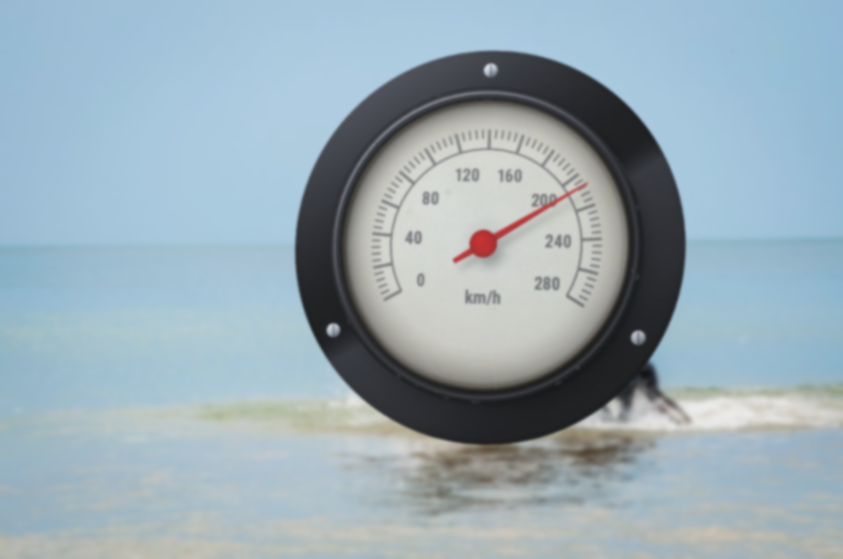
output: 208 (km/h)
